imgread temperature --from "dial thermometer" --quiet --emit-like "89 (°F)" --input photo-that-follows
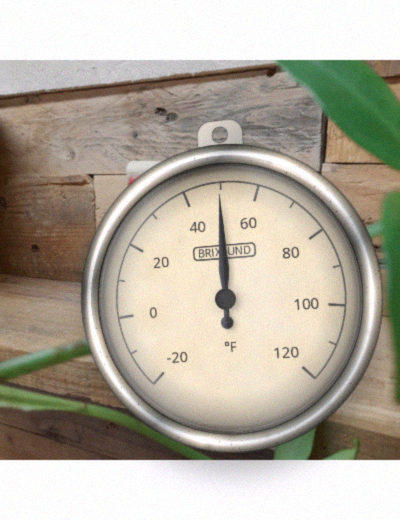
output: 50 (°F)
